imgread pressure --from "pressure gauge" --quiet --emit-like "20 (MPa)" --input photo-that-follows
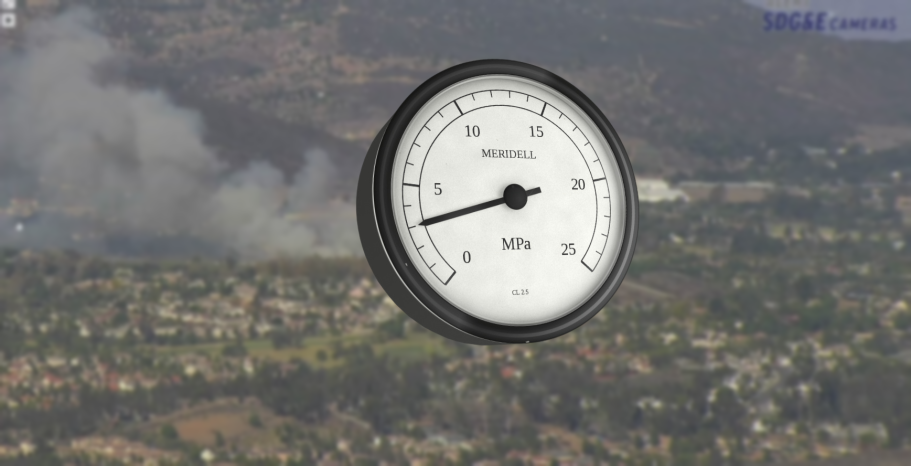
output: 3 (MPa)
